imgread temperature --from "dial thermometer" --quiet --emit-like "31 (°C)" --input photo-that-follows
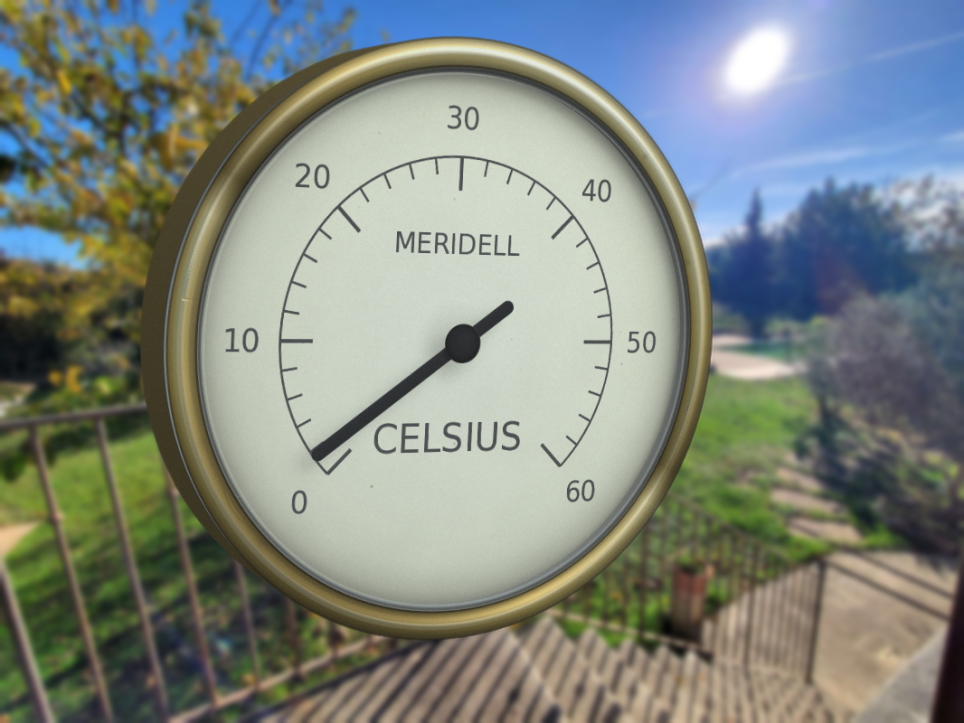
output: 2 (°C)
